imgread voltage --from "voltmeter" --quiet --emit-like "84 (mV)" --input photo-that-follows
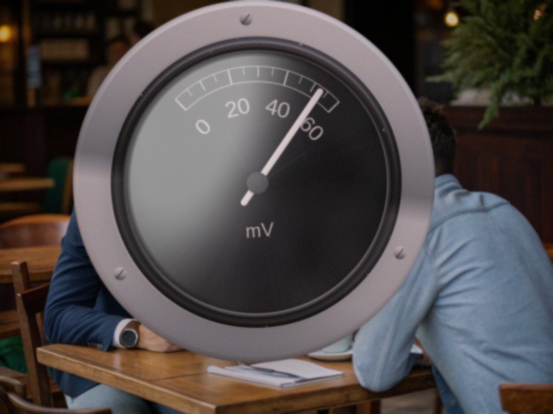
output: 52.5 (mV)
